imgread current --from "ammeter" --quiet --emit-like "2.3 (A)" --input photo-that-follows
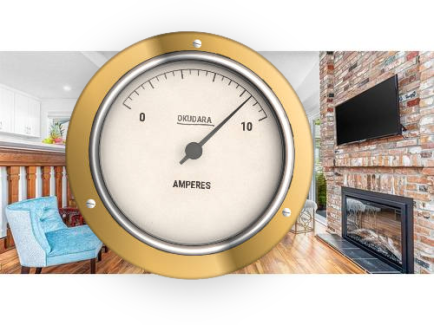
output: 8.5 (A)
